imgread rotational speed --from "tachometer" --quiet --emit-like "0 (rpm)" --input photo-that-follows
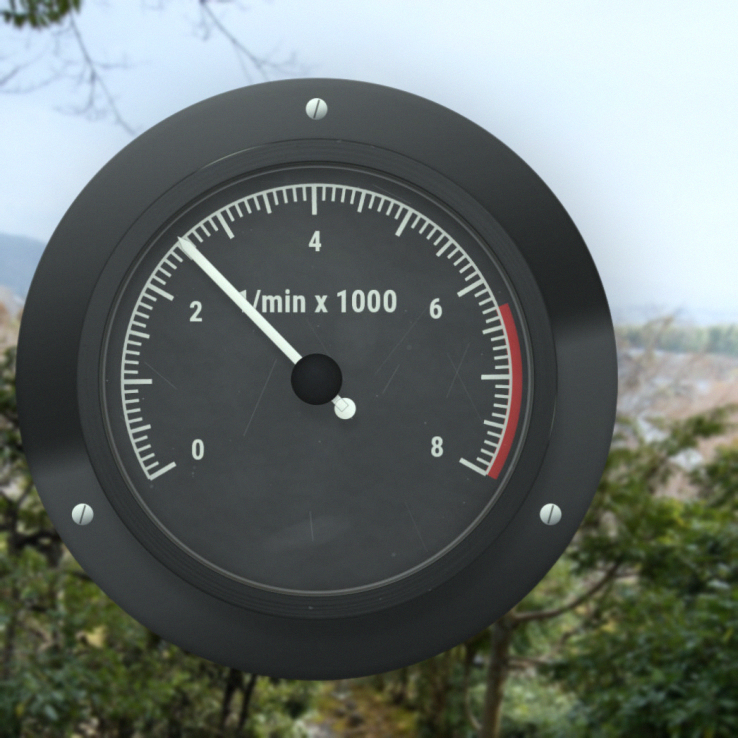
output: 2550 (rpm)
